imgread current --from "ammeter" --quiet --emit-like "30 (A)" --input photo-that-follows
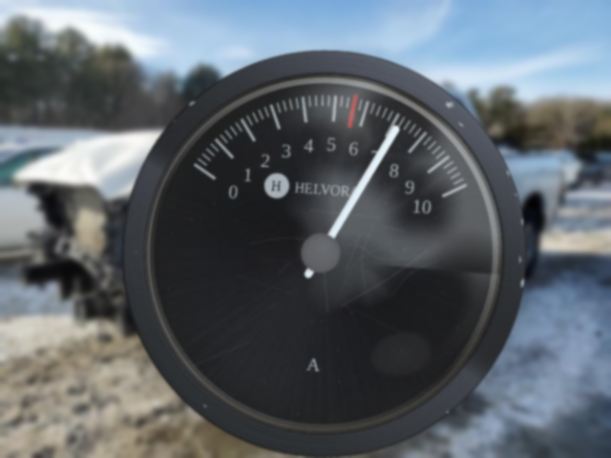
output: 7.2 (A)
